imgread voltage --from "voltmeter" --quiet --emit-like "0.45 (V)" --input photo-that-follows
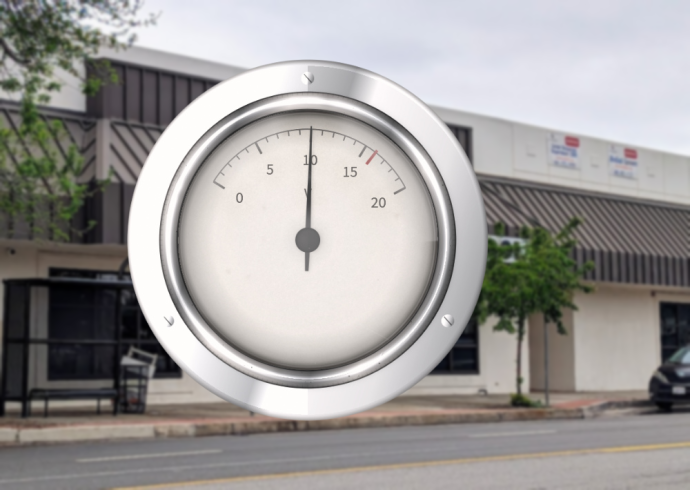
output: 10 (V)
